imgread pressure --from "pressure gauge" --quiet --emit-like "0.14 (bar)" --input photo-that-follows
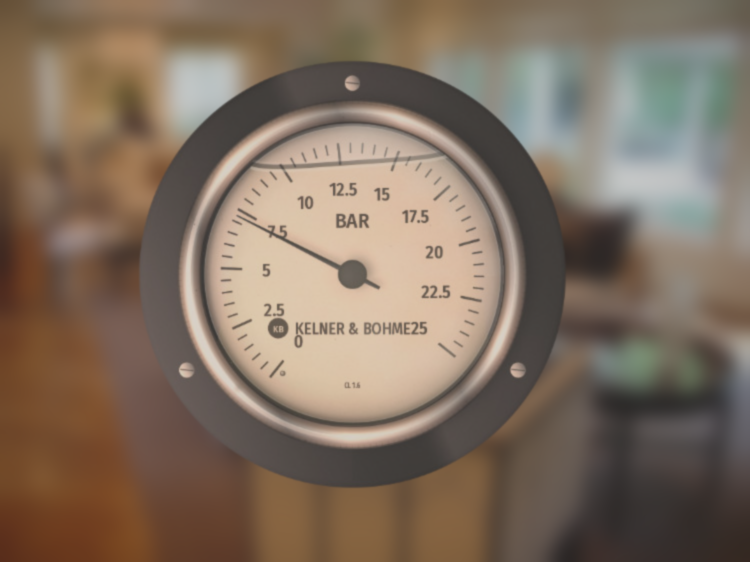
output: 7.25 (bar)
